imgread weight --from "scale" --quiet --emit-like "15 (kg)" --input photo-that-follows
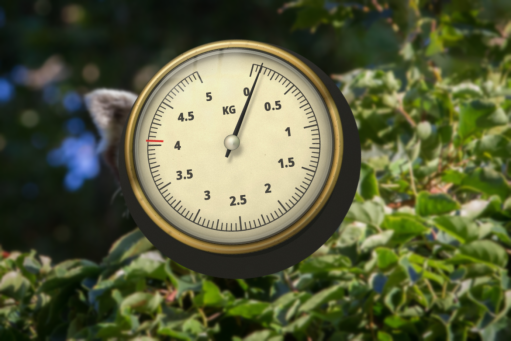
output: 0.1 (kg)
